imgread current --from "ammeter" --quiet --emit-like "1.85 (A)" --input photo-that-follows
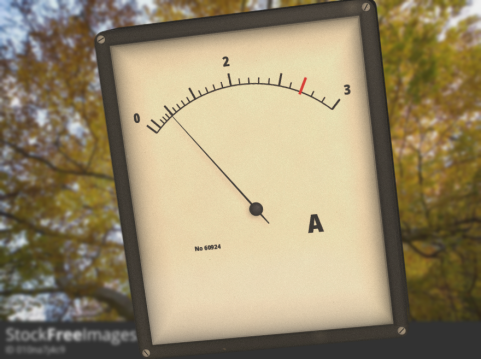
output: 1 (A)
